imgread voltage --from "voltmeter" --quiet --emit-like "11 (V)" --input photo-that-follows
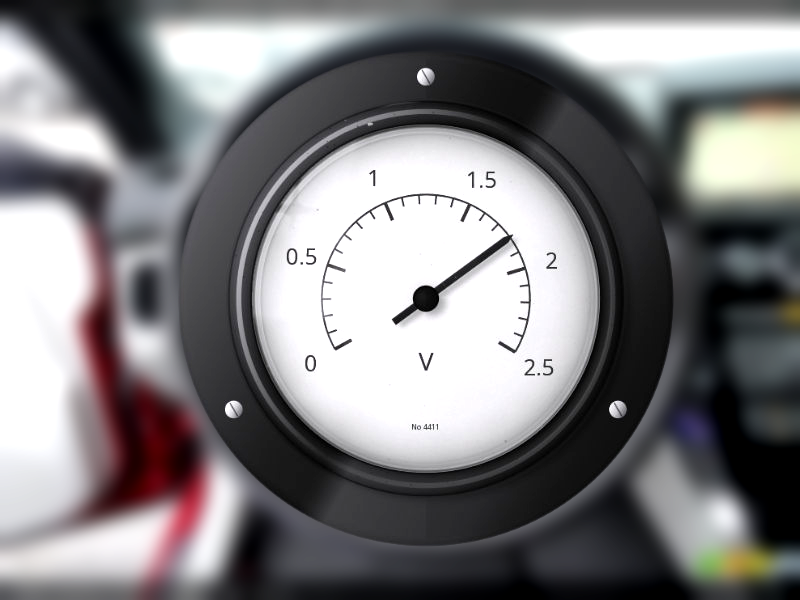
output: 1.8 (V)
